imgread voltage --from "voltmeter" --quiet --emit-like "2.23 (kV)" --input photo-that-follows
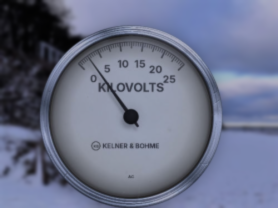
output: 2.5 (kV)
